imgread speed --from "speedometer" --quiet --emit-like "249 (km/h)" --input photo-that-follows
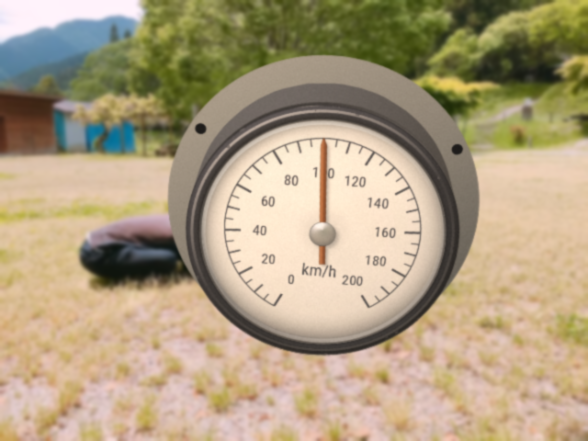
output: 100 (km/h)
